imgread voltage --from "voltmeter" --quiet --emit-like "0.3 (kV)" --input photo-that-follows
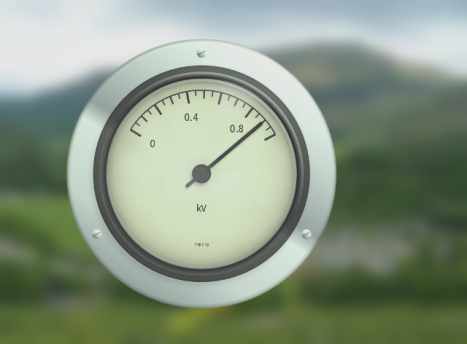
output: 0.9 (kV)
